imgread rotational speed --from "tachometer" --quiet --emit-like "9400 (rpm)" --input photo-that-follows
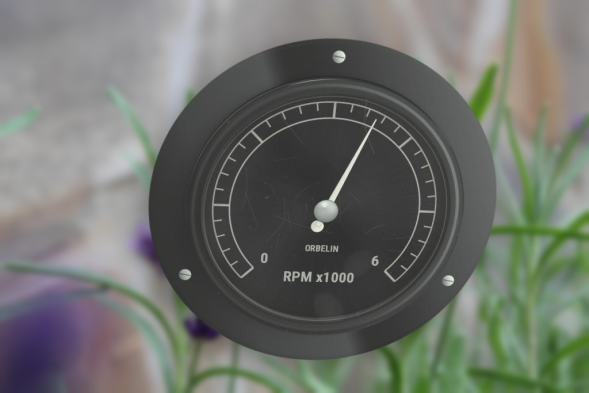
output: 3500 (rpm)
